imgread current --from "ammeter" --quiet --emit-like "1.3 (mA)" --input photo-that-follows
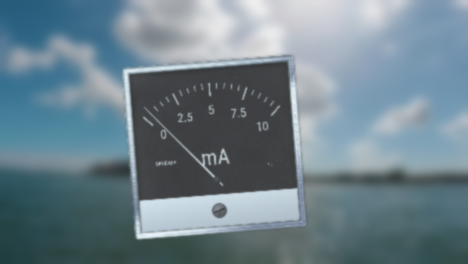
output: 0.5 (mA)
